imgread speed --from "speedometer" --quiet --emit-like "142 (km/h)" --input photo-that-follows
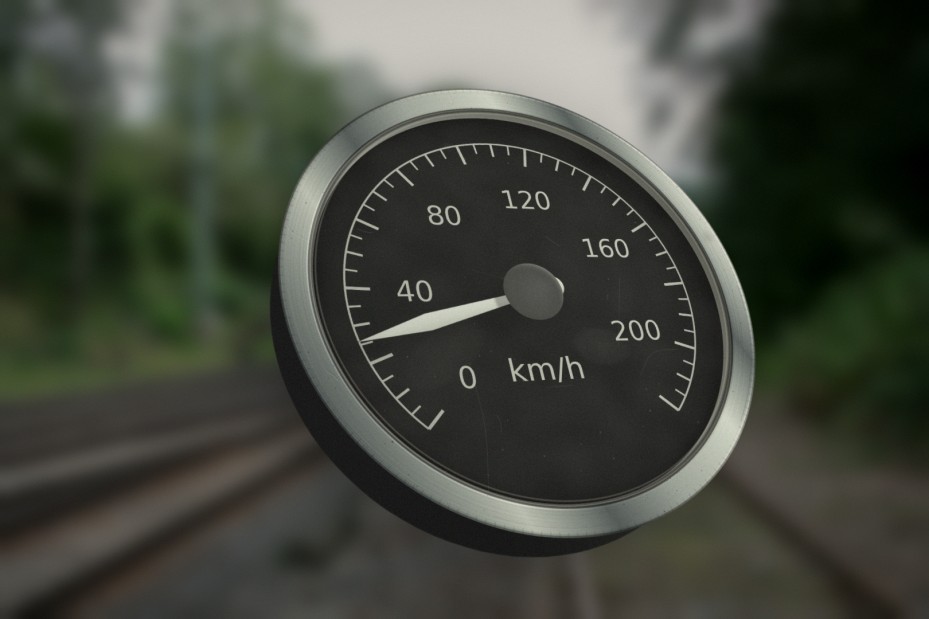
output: 25 (km/h)
